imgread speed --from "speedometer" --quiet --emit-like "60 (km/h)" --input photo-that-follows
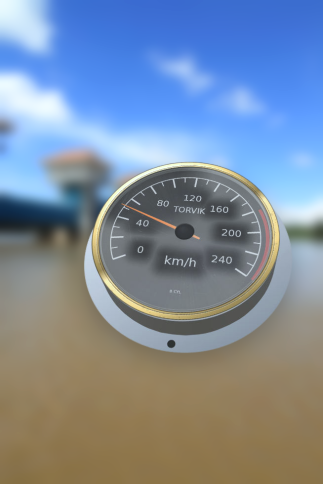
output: 50 (km/h)
